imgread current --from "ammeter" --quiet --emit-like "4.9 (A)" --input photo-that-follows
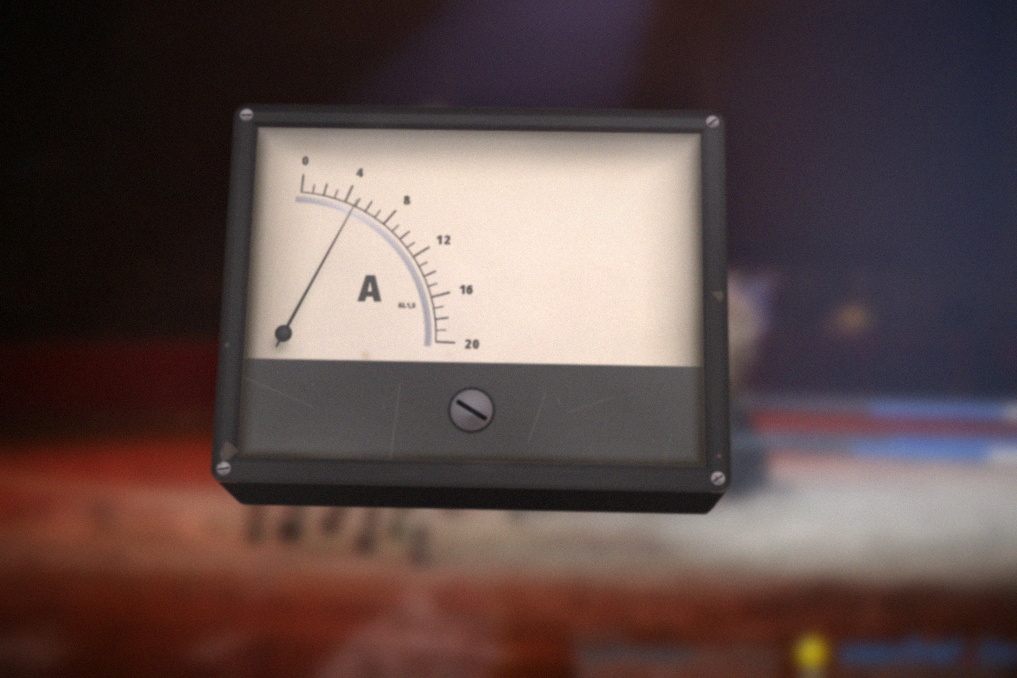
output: 5 (A)
